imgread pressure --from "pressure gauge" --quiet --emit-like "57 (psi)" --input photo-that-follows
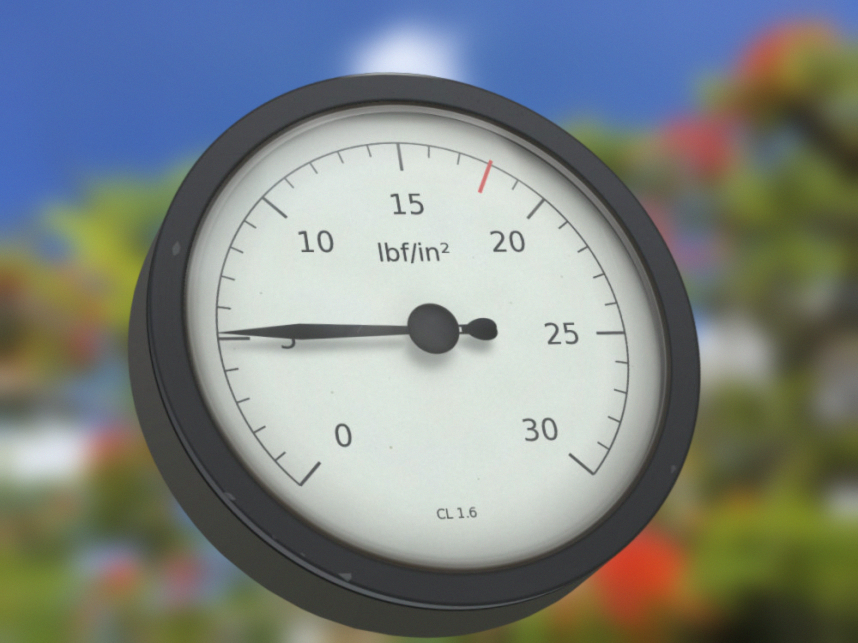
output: 5 (psi)
